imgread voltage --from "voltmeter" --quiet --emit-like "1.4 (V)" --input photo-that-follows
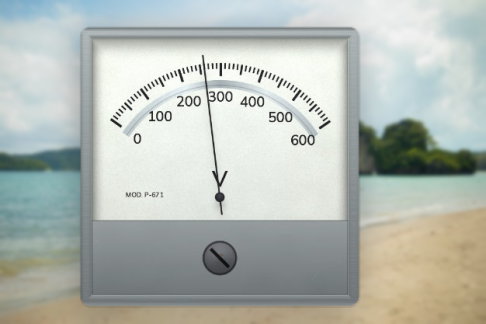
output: 260 (V)
